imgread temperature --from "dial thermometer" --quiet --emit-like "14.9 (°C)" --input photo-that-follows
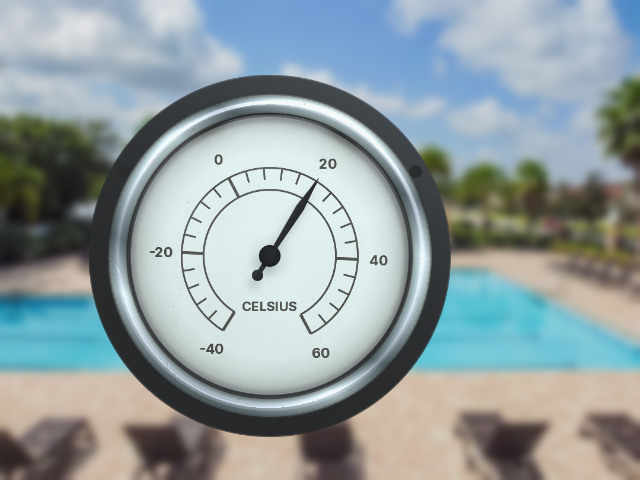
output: 20 (°C)
